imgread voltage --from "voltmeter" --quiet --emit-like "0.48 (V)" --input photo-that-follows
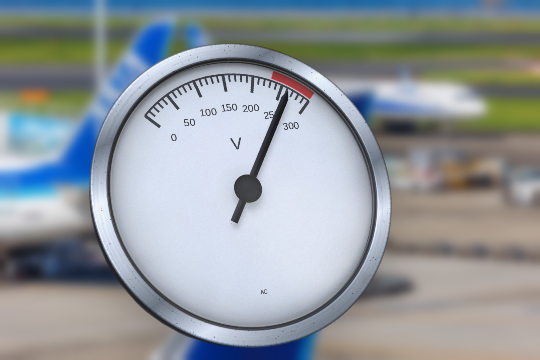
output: 260 (V)
